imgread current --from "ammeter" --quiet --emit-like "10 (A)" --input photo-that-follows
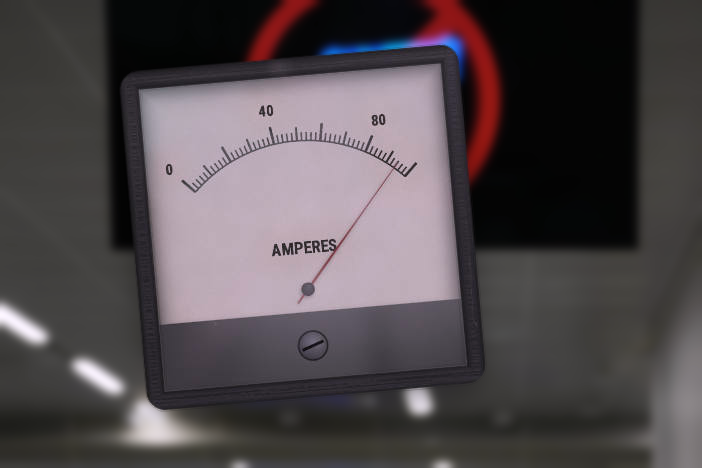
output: 94 (A)
